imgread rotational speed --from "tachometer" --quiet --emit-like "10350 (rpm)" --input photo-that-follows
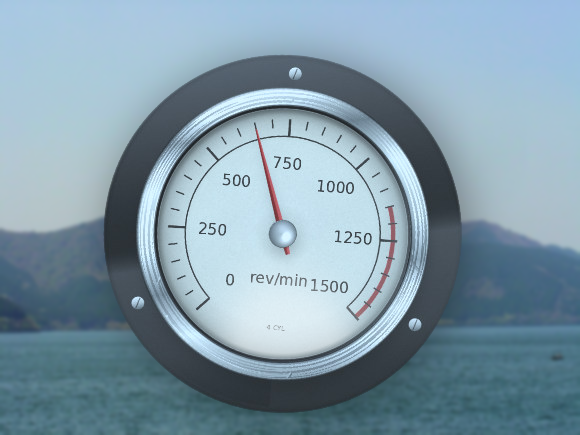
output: 650 (rpm)
